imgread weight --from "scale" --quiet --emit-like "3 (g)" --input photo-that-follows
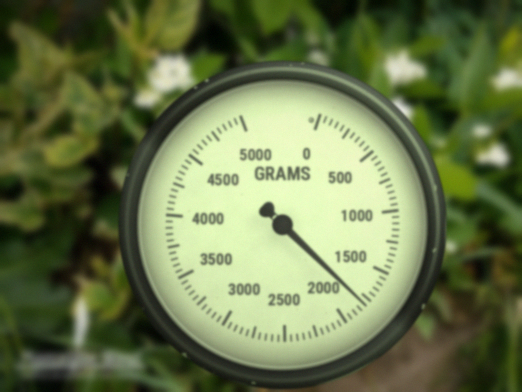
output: 1800 (g)
